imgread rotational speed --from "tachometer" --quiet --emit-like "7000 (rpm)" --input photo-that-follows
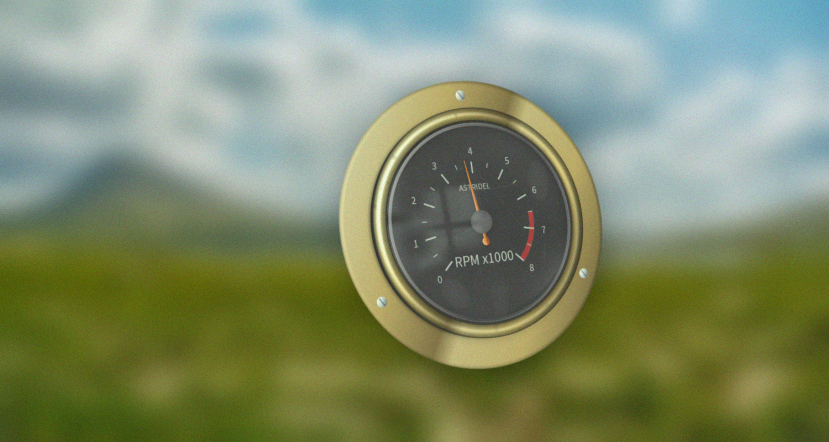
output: 3750 (rpm)
